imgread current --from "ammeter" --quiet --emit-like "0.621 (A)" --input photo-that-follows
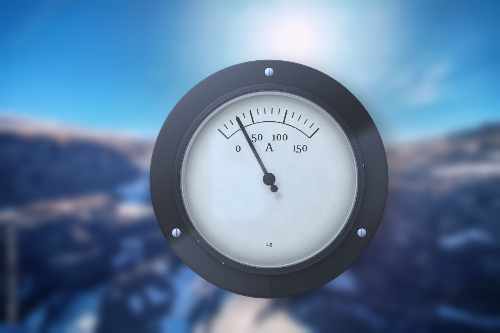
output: 30 (A)
